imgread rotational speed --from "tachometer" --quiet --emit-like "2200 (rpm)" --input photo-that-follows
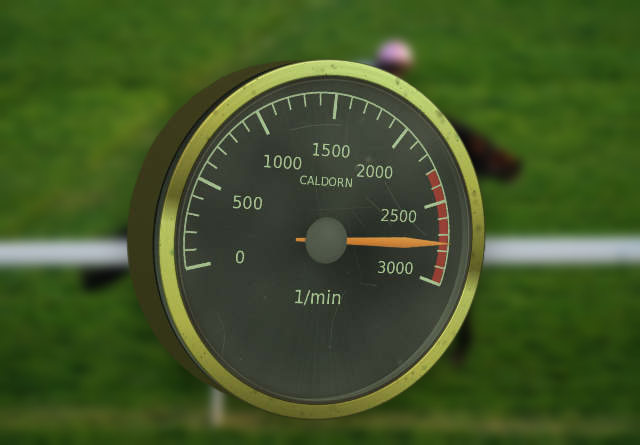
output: 2750 (rpm)
